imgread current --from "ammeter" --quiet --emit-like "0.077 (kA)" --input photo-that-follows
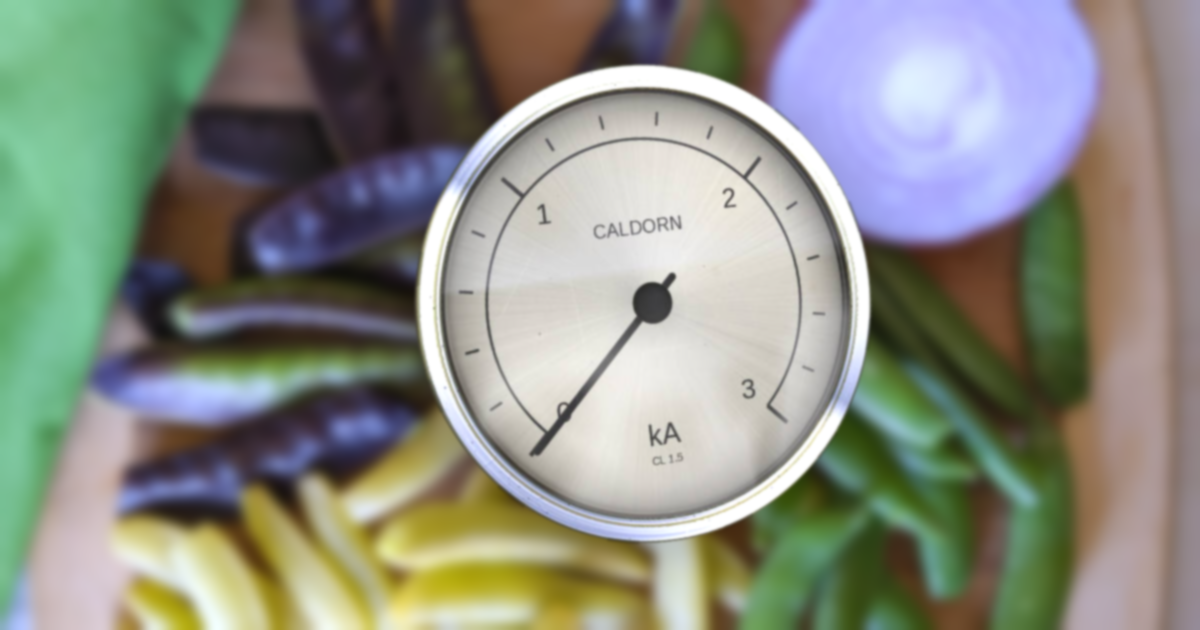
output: 0 (kA)
